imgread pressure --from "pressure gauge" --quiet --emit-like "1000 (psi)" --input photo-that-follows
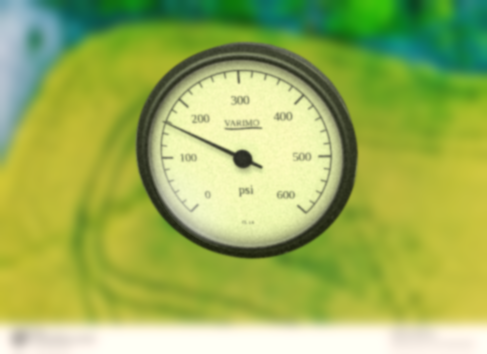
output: 160 (psi)
